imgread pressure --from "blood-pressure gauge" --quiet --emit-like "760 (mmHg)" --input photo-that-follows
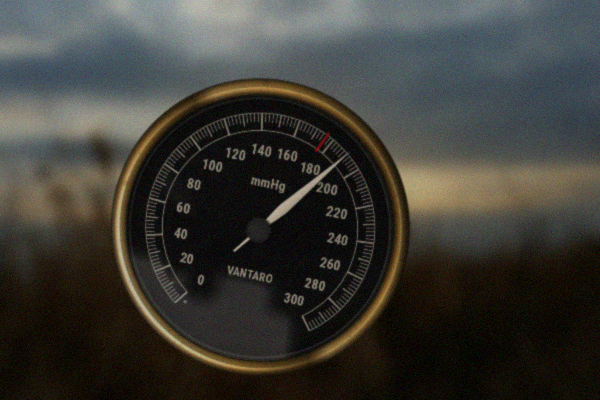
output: 190 (mmHg)
